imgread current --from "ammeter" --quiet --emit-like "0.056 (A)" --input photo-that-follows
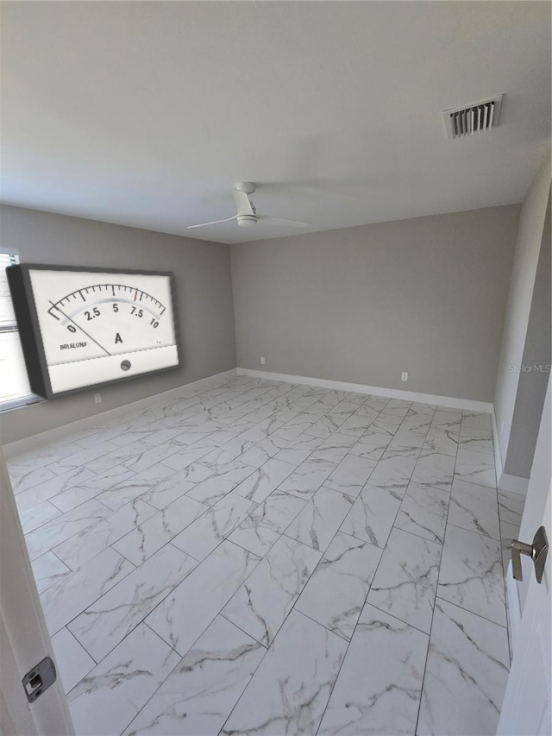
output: 0.5 (A)
